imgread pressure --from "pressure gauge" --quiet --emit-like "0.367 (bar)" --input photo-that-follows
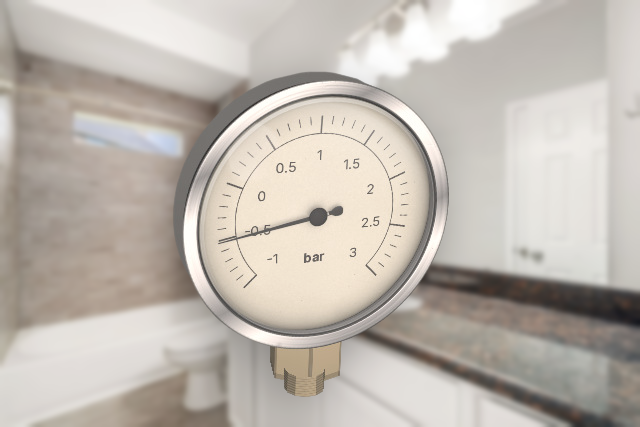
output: -0.5 (bar)
